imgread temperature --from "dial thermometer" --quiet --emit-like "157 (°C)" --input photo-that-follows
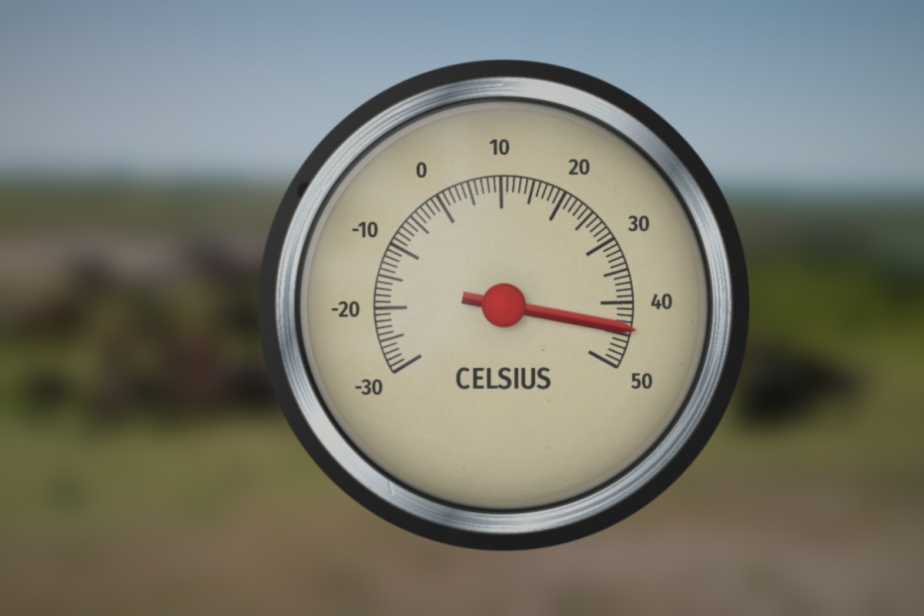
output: 44 (°C)
